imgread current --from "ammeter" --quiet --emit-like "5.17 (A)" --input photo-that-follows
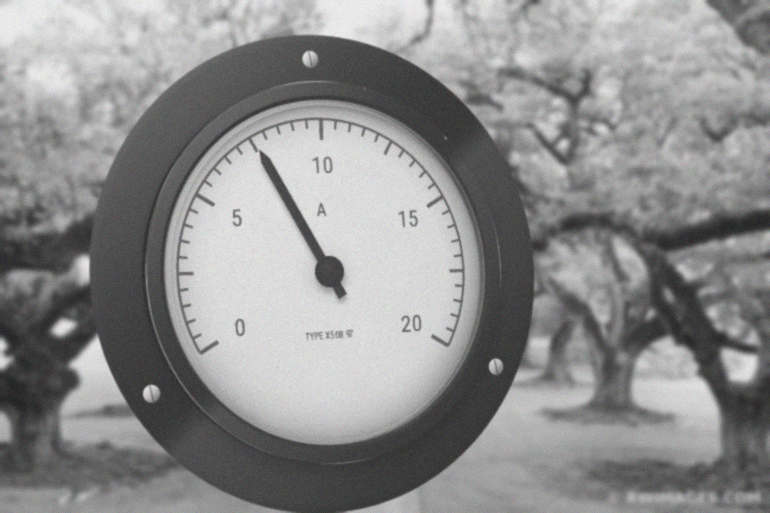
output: 7.5 (A)
